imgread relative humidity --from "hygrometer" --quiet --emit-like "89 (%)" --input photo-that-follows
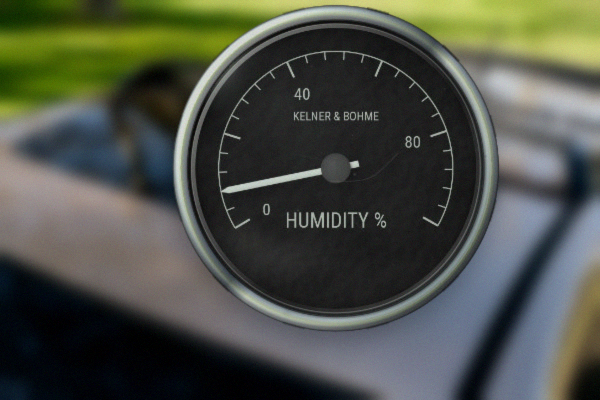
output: 8 (%)
